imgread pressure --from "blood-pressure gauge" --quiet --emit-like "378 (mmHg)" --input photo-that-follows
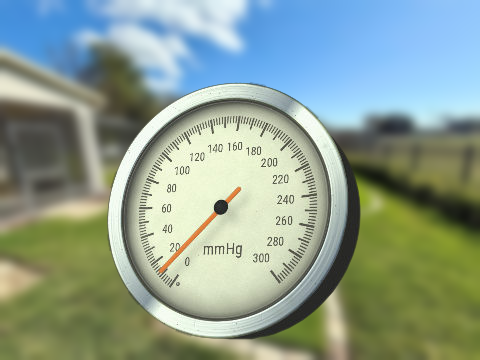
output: 10 (mmHg)
